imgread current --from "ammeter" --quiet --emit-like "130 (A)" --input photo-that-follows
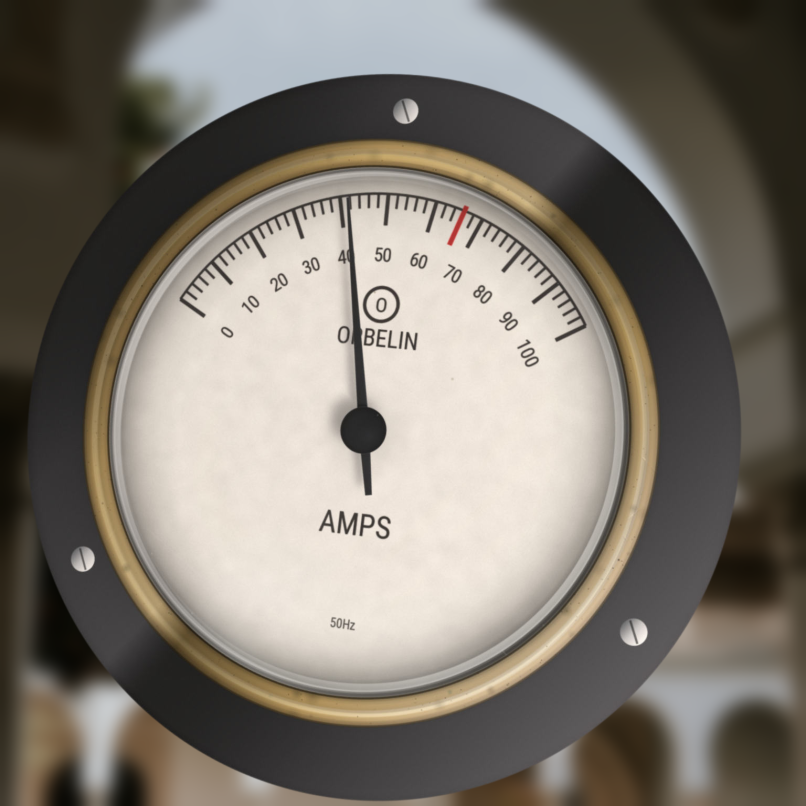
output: 42 (A)
